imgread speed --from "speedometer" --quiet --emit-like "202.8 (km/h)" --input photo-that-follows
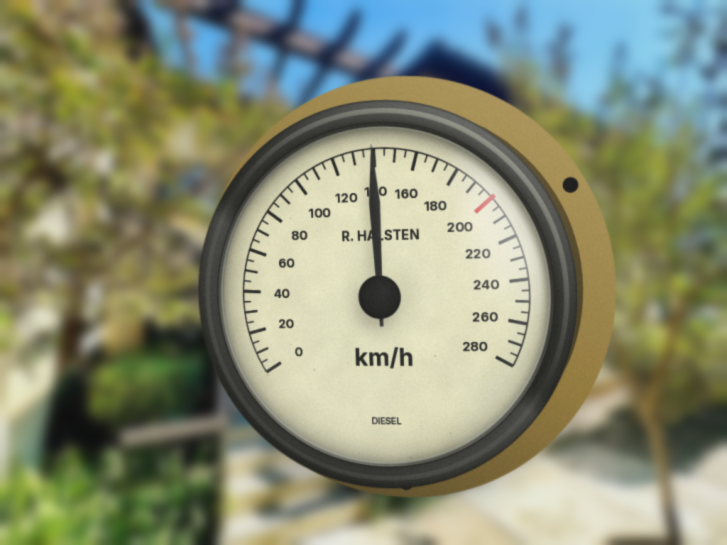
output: 140 (km/h)
